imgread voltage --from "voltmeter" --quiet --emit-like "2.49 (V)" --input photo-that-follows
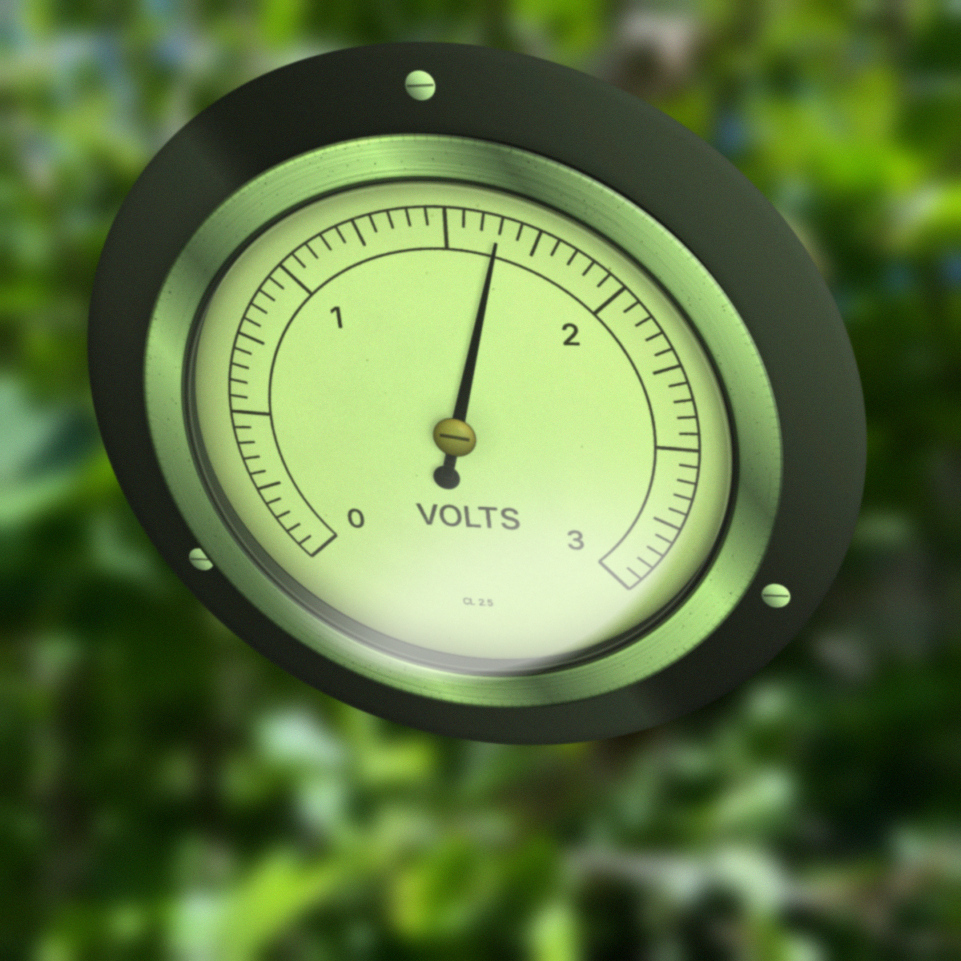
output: 1.65 (V)
